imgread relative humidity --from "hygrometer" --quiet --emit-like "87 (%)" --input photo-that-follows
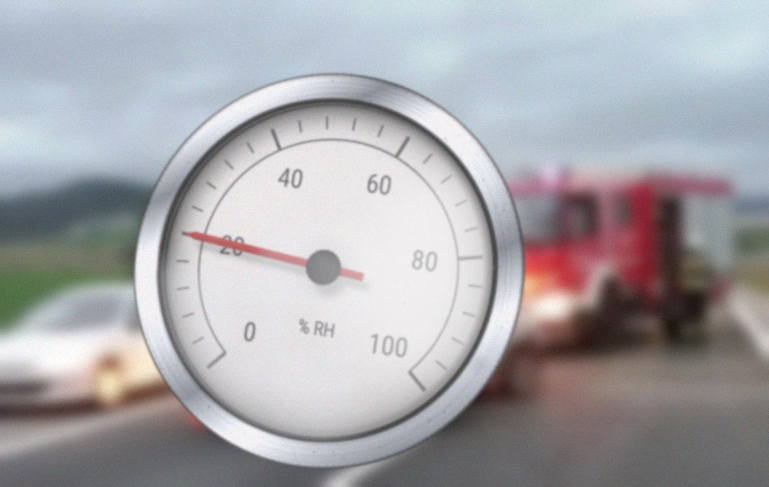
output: 20 (%)
